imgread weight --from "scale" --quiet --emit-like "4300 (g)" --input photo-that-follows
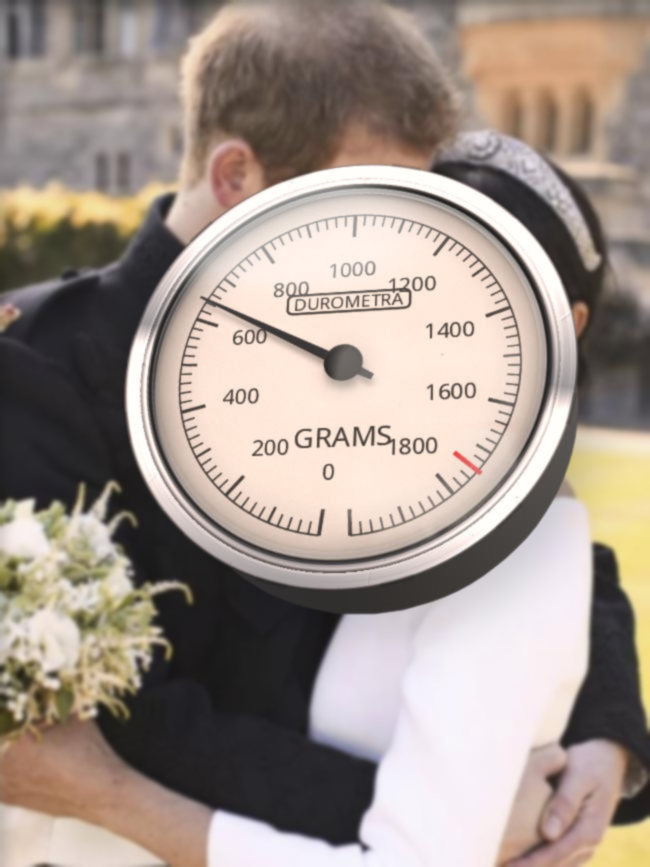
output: 640 (g)
